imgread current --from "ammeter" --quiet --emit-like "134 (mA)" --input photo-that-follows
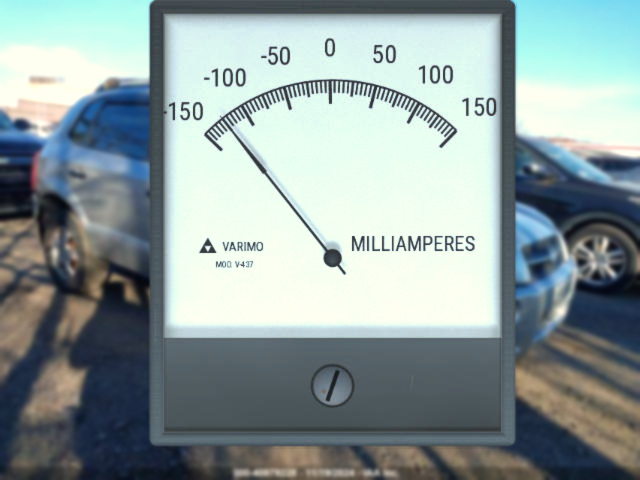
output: -125 (mA)
